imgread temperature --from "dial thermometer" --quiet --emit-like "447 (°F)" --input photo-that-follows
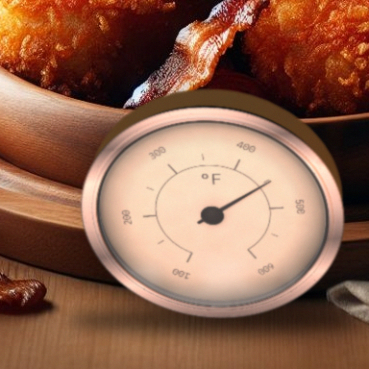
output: 450 (°F)
